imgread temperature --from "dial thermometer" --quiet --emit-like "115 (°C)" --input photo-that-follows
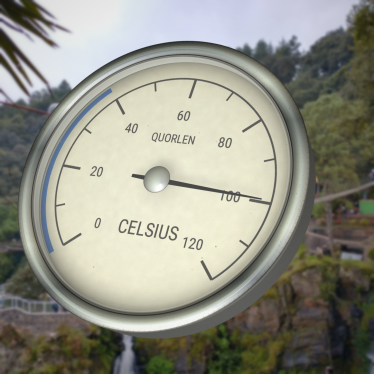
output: 100 (°C)
